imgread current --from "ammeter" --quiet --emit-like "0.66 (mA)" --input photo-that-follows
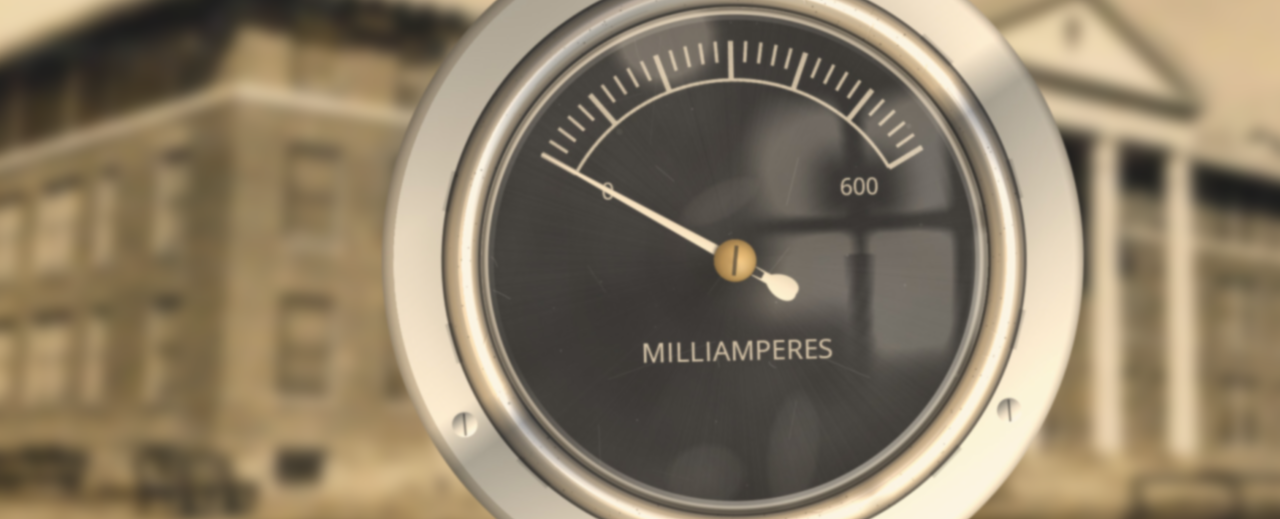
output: 0 (mA)
